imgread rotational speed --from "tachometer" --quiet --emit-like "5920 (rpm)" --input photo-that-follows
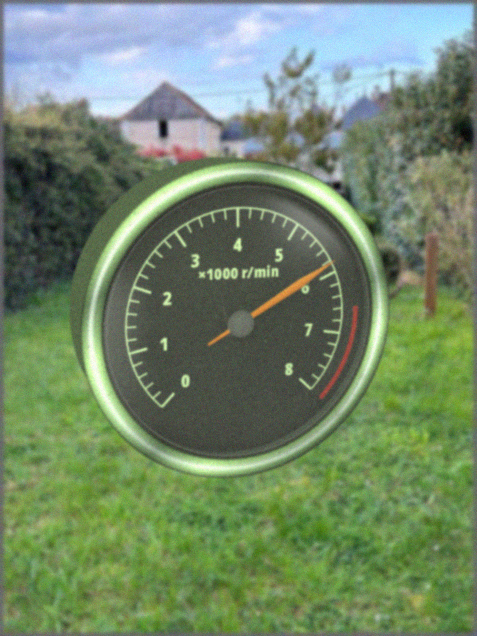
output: 5800 (rpm)
